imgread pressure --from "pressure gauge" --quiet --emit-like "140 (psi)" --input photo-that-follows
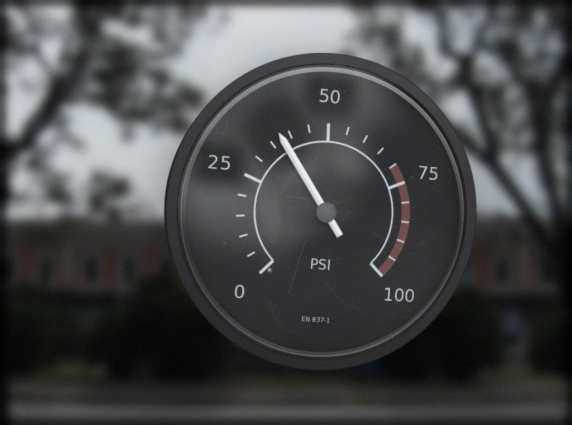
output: 37.5 (psi)
